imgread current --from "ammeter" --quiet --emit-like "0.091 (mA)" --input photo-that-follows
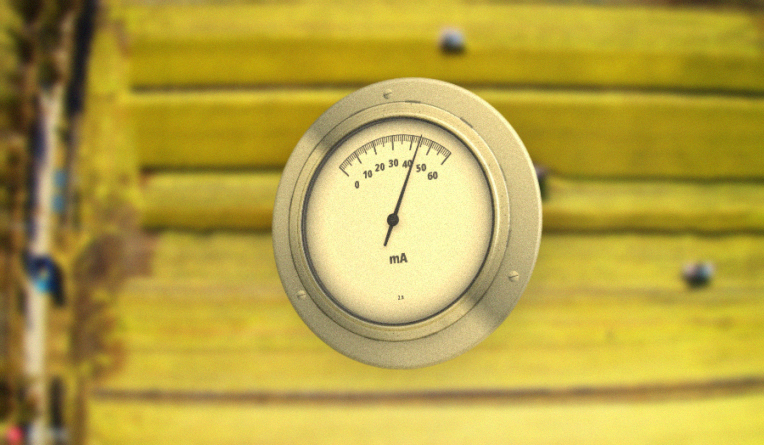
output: 45 (mA)
